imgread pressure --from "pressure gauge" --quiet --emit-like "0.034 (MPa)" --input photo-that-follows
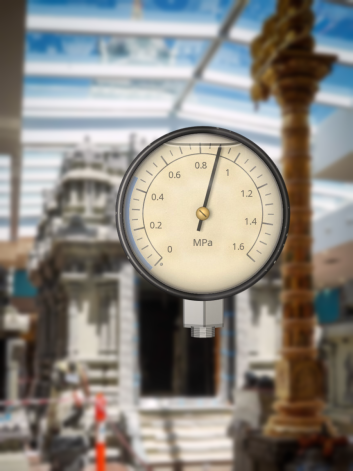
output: 0.9 (MPa)
